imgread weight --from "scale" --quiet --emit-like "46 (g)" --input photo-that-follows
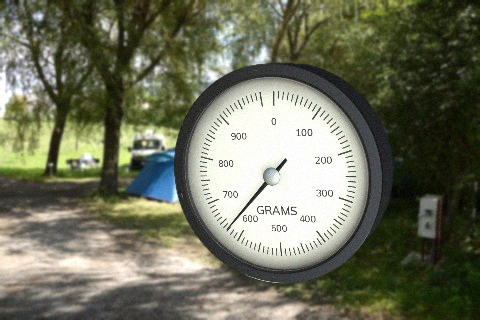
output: 630 (g)
